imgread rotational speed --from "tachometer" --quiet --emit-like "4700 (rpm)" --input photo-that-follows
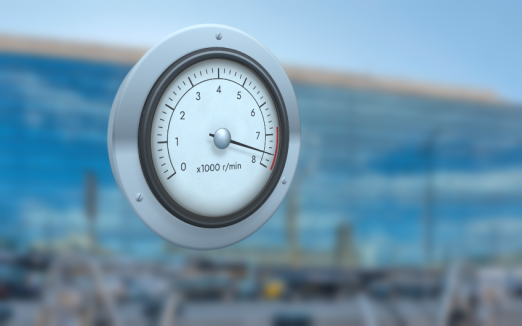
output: 7600 (rpm)
